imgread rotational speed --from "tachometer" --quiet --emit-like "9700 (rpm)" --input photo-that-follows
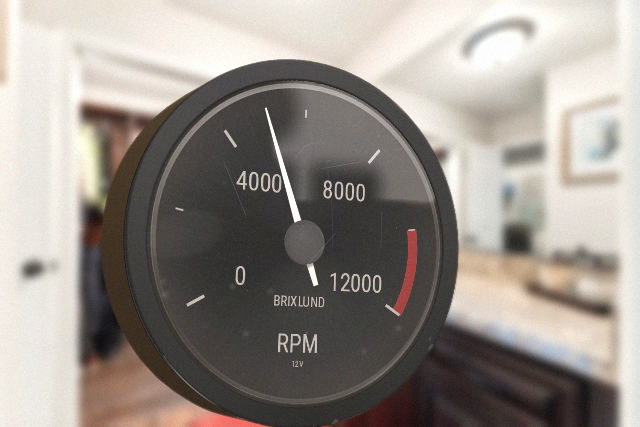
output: 5000 (rpm)
